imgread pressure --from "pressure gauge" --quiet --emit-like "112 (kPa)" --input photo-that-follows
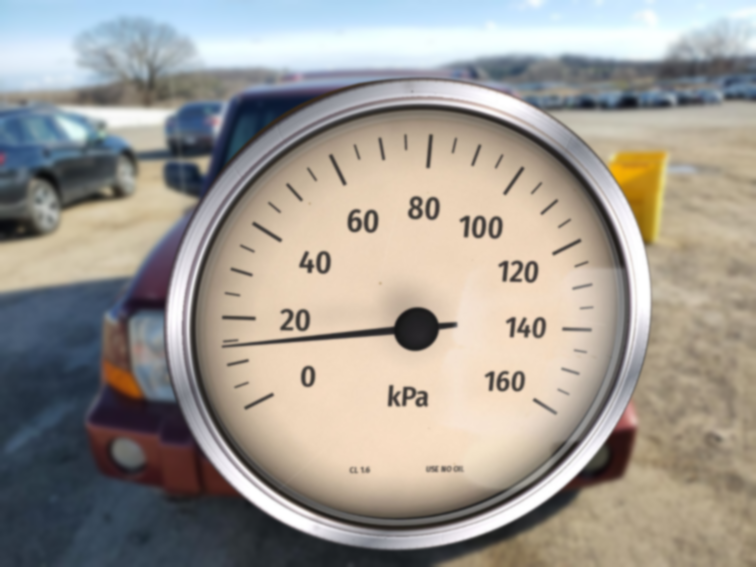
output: 15 (kPa)
